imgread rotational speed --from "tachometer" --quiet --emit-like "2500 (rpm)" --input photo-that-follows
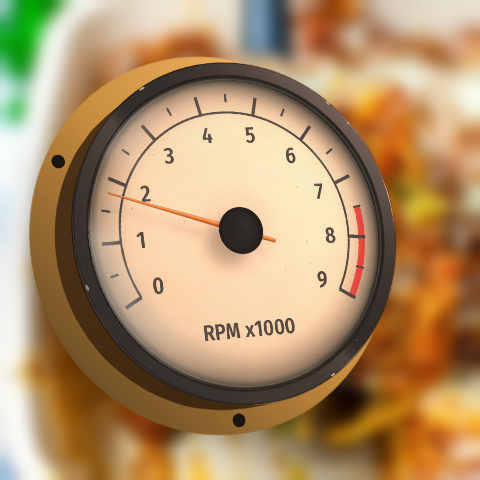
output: 1750 (rpm)
